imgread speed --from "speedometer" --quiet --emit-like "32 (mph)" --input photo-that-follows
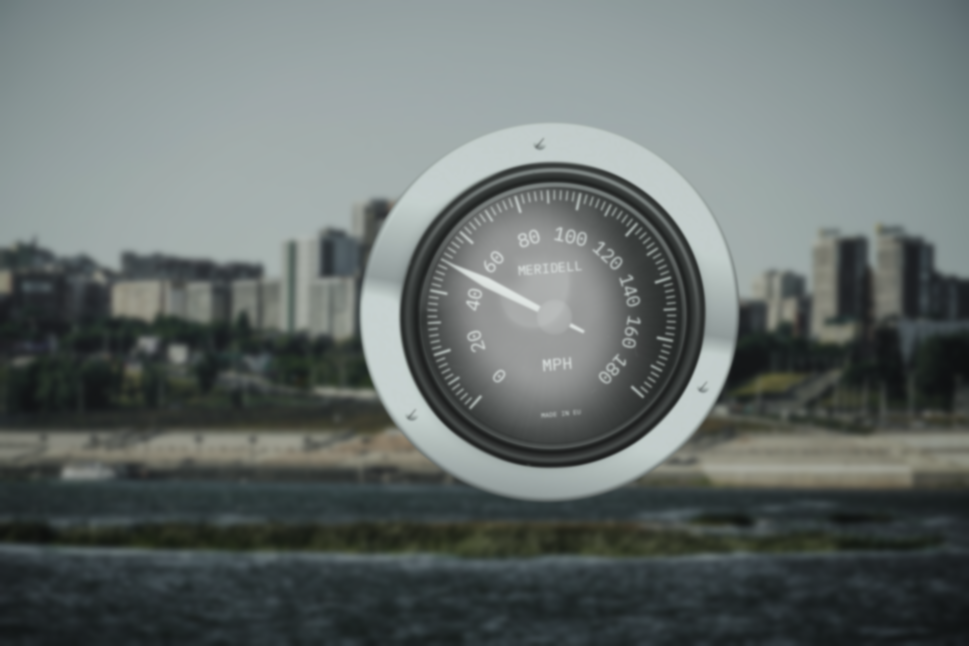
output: 50 (mph)
